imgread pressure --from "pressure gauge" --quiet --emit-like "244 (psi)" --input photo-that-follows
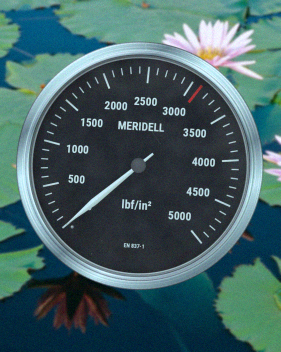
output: 0 (psi)
